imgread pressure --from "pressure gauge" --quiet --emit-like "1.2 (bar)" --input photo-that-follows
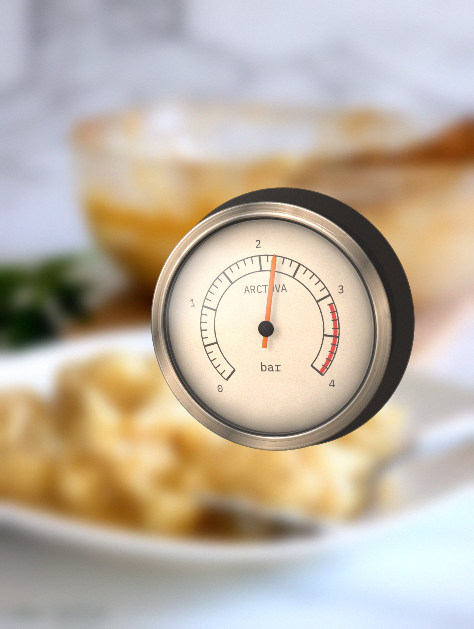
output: 2.2 (bar)
